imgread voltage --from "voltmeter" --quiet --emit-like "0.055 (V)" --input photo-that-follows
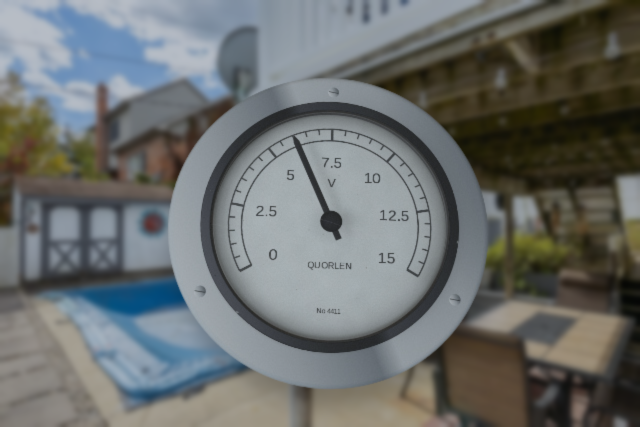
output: 6 (V)
